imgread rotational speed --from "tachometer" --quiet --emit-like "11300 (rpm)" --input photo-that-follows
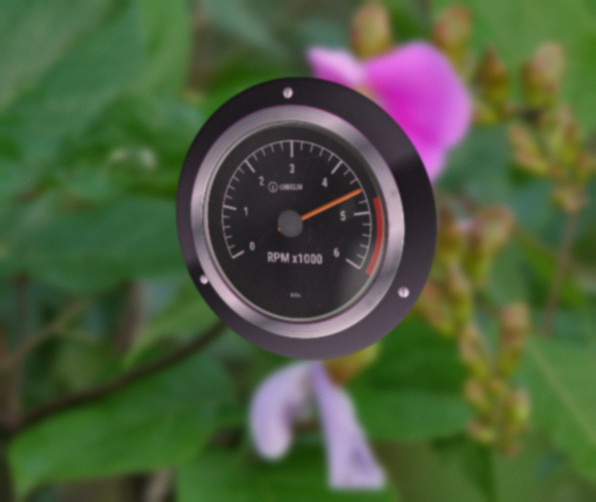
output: 4600 (rpm)
